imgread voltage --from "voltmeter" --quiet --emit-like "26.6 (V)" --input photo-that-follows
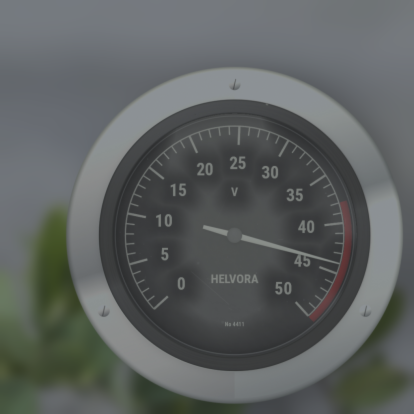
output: 44 (V)
